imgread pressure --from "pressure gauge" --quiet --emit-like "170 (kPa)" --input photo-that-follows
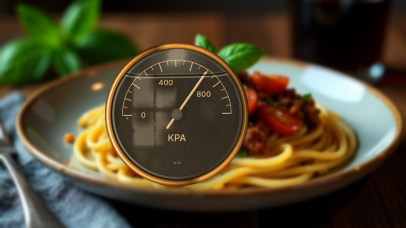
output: 700 (kPa)
